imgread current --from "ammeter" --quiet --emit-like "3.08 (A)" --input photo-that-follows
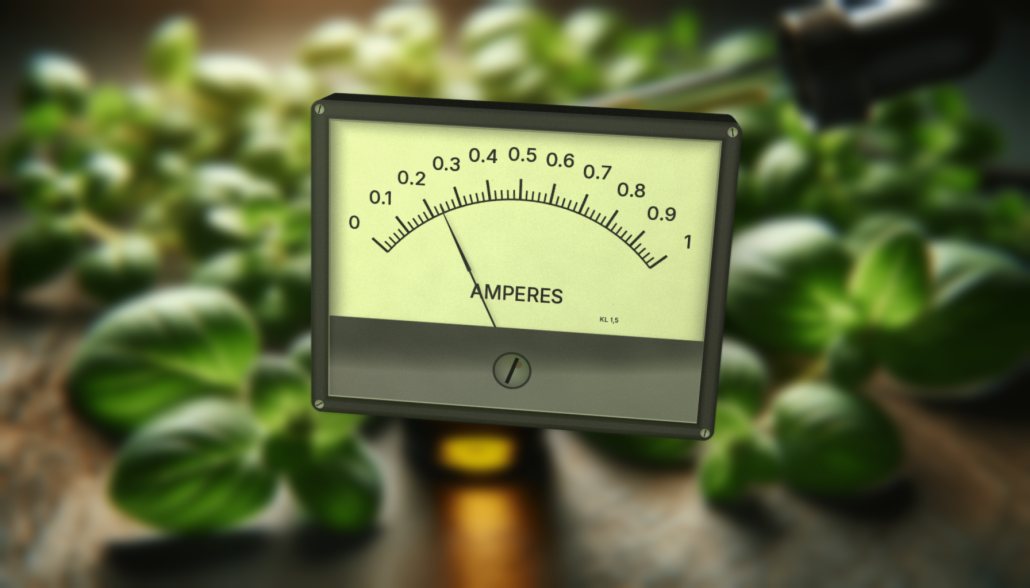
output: 0.24 (A)
